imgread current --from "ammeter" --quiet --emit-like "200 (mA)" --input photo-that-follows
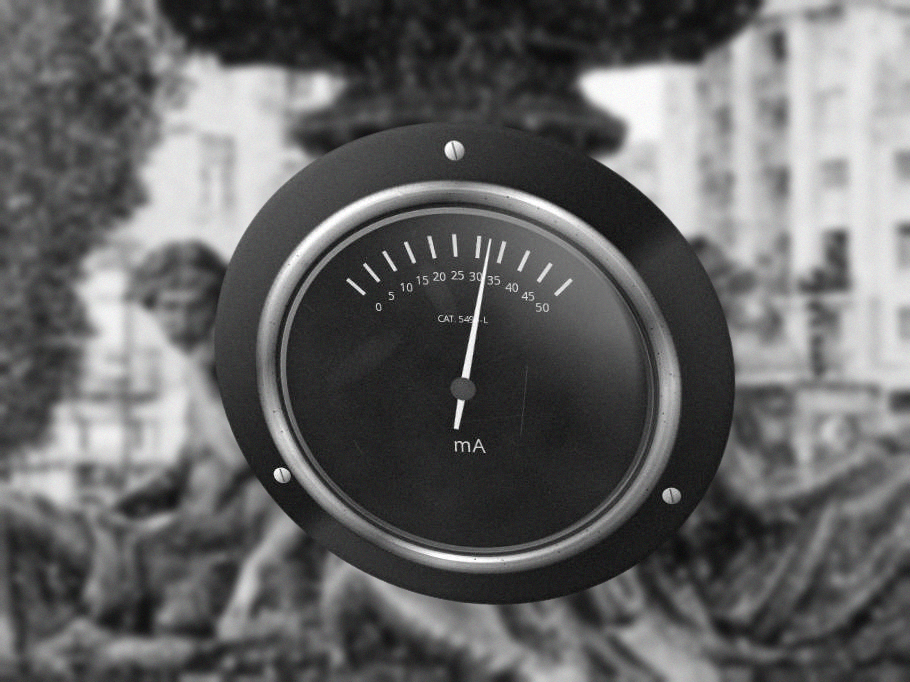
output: 32.5 (mA)
